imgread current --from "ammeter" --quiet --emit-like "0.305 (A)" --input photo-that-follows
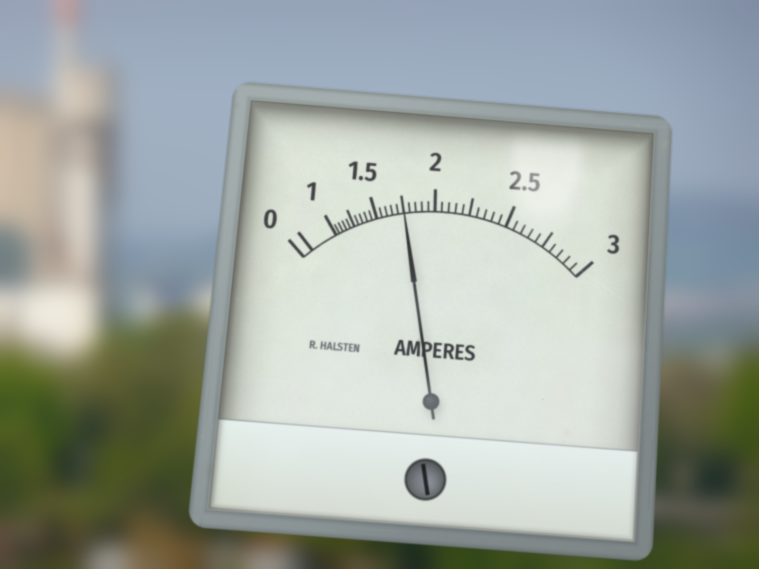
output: 1.75 (A)
